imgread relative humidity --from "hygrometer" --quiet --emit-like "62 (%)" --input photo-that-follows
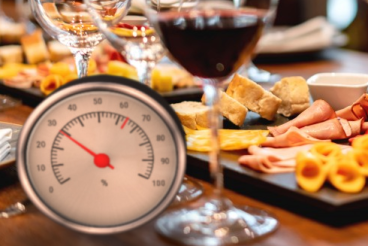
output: 30 (%)
